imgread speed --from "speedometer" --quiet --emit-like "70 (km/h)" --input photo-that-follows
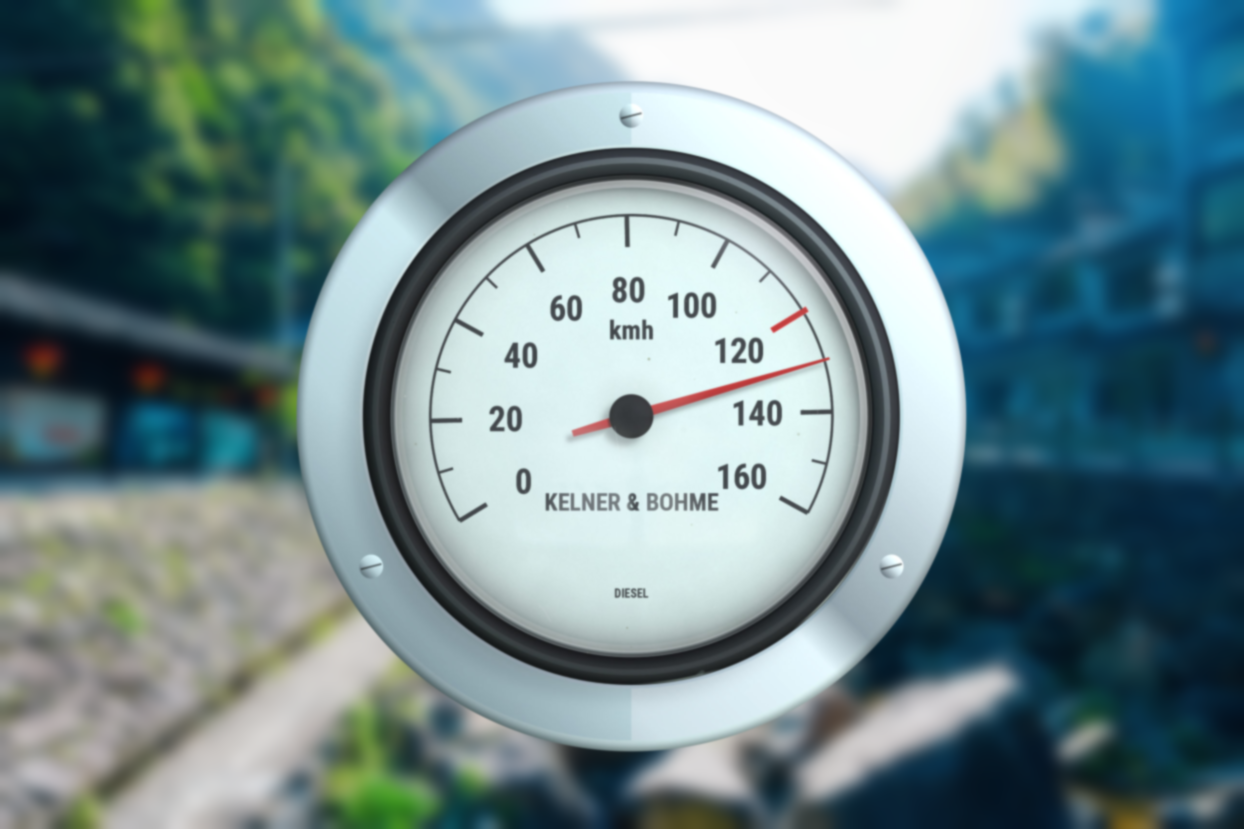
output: 130 (km/h)
